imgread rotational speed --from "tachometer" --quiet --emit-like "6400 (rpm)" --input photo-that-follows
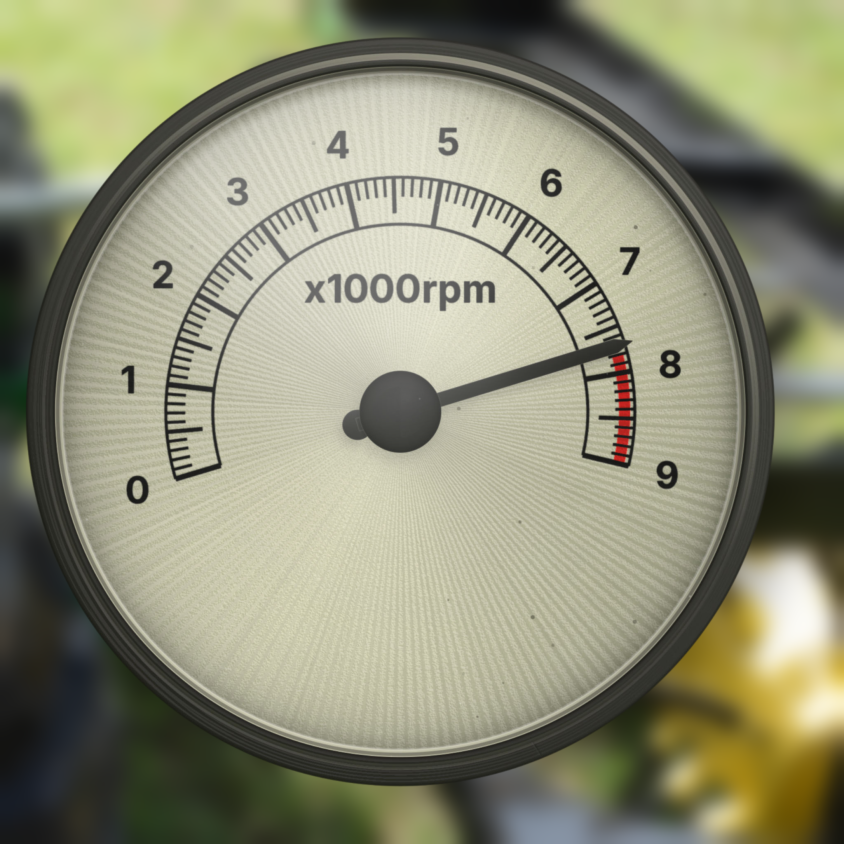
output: 7700 (rpm)
